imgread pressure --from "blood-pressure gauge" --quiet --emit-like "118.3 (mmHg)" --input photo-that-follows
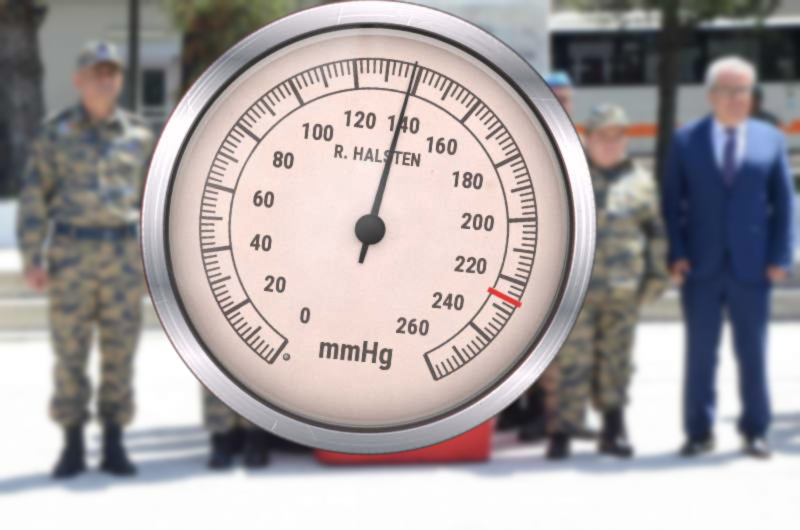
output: 138 (mmHg)
